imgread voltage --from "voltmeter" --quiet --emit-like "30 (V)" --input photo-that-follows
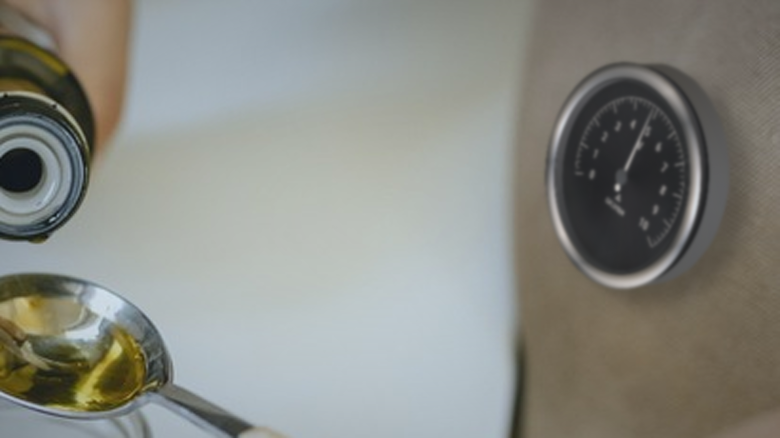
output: 5 (V)
